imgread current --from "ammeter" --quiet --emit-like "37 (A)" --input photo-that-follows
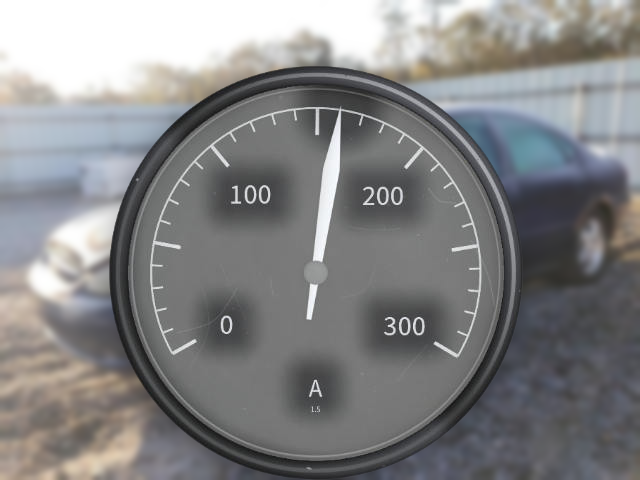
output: 160 (A)
